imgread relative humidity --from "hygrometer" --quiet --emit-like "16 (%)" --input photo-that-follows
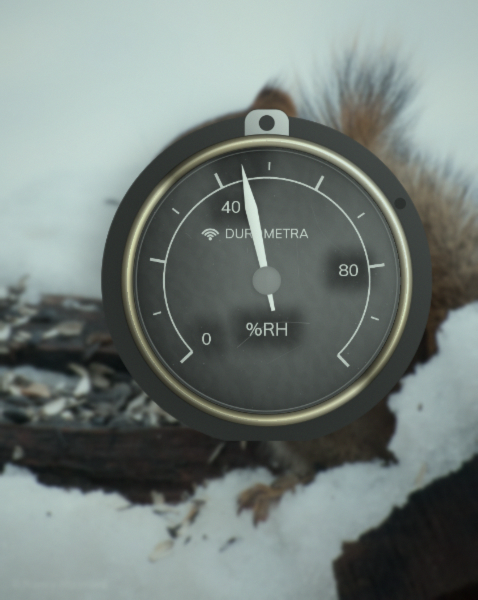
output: 45 (%)
